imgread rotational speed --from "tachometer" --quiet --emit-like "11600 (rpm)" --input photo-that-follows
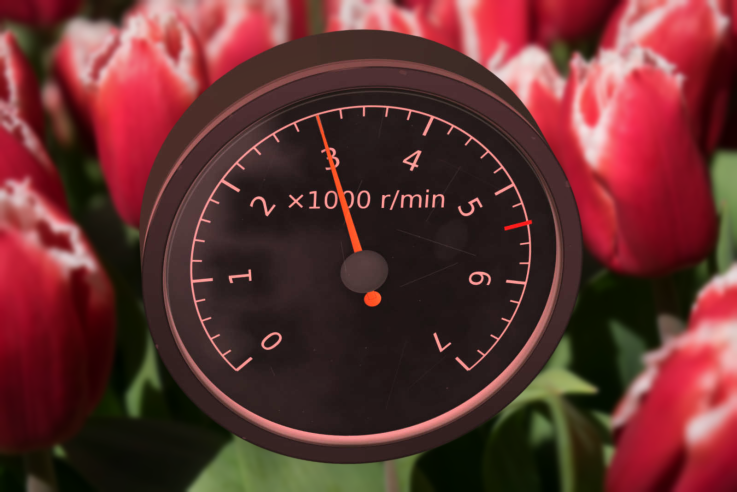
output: 3000 (rpm)
